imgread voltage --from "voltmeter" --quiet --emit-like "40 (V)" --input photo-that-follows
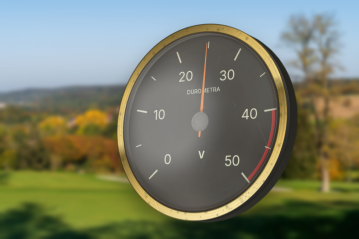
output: 25 (V)
